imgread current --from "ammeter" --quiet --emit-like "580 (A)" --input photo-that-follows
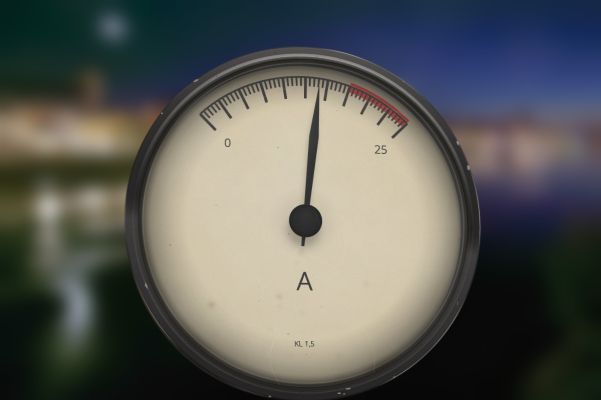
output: 14 (A)
